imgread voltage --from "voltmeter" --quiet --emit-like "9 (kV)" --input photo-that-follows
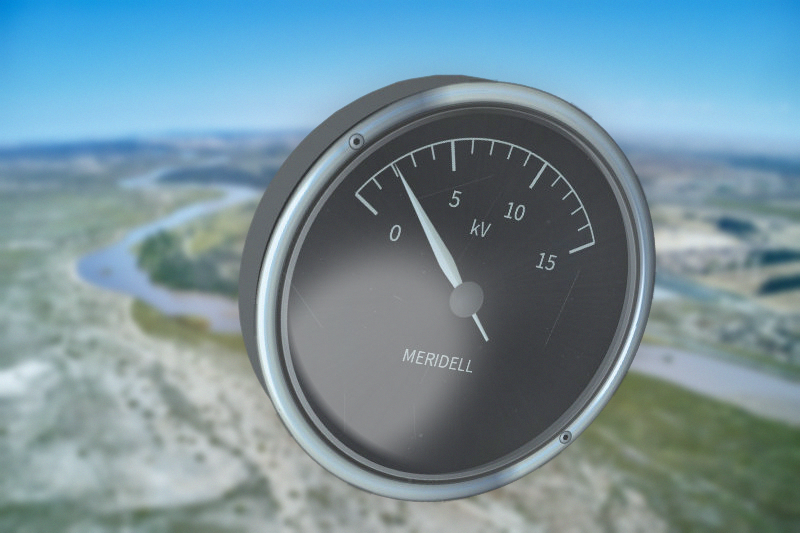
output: 2 (kV)
